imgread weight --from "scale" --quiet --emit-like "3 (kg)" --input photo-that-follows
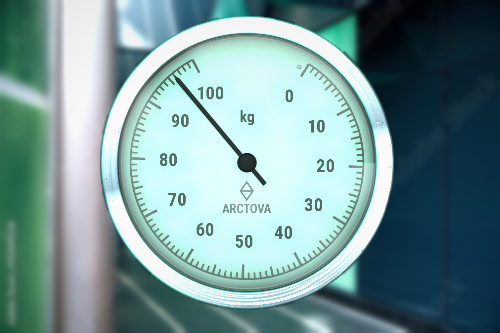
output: 96 (kg)
